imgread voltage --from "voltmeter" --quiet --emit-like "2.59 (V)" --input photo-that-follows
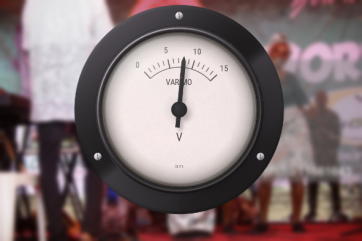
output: 8 (V)
